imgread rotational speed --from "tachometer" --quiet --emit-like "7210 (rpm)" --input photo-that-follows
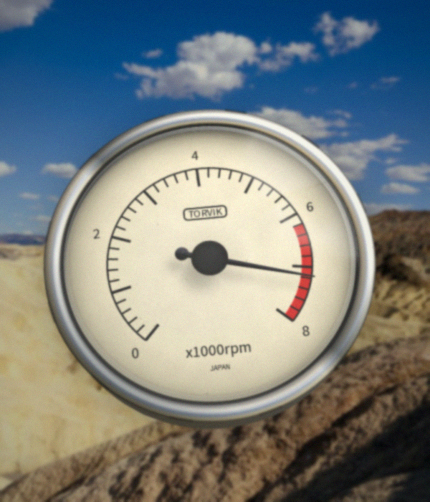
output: 7200 (rpm)
